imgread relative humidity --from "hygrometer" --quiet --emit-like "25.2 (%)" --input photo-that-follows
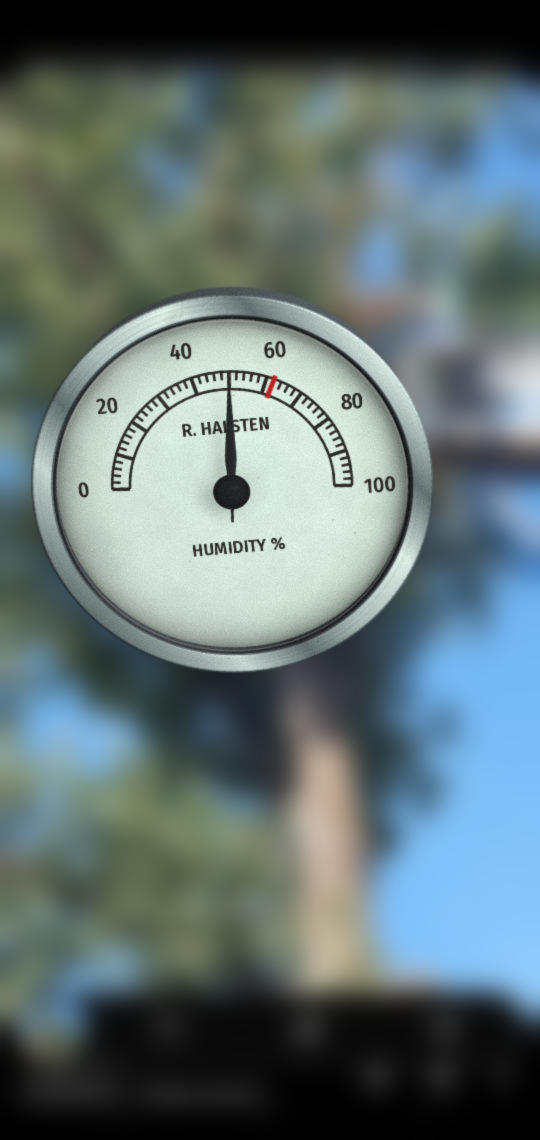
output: 50 (%)
